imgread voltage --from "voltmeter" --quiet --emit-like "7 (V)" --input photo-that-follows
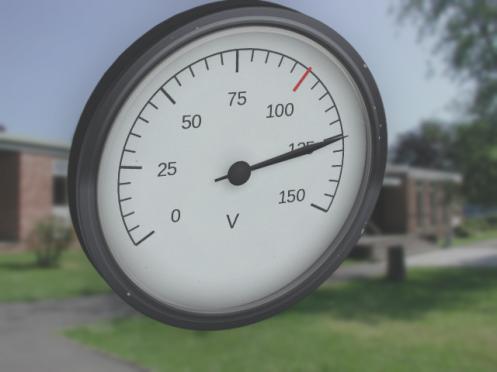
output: 125 (V)
